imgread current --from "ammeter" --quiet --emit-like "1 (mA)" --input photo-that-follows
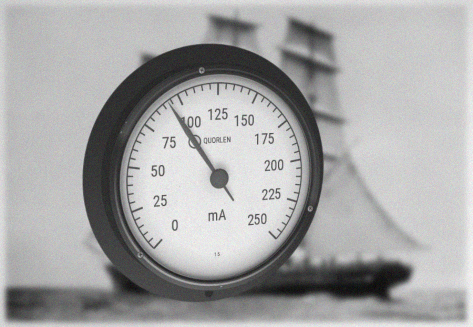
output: 92.5 (mA)
